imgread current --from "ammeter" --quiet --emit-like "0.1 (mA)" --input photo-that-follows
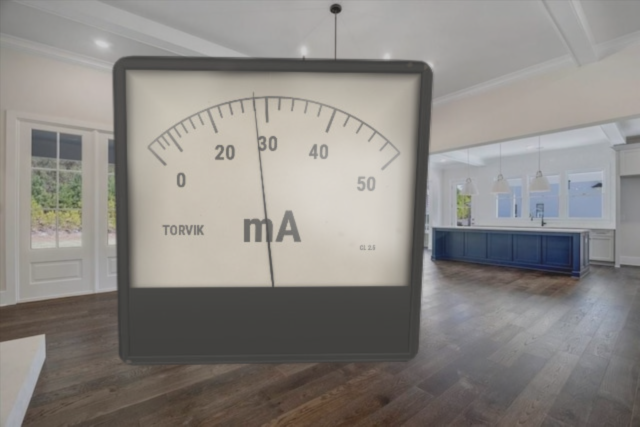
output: 28 (mA)
